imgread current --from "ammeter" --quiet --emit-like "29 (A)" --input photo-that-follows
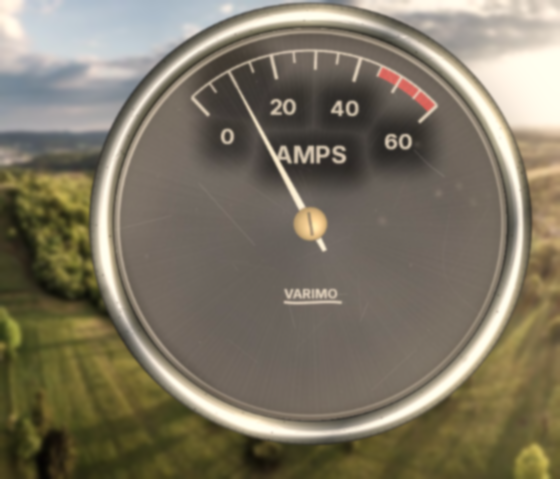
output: 10 (A)
